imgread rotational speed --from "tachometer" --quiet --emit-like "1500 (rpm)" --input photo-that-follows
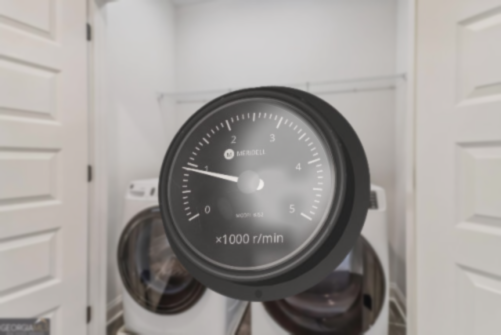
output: 900 (rpm)
